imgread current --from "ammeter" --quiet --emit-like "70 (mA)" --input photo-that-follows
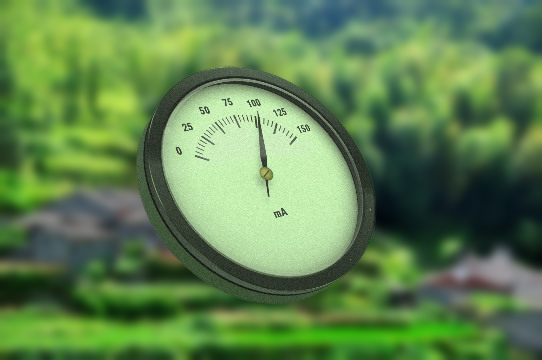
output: 100 (mA)
